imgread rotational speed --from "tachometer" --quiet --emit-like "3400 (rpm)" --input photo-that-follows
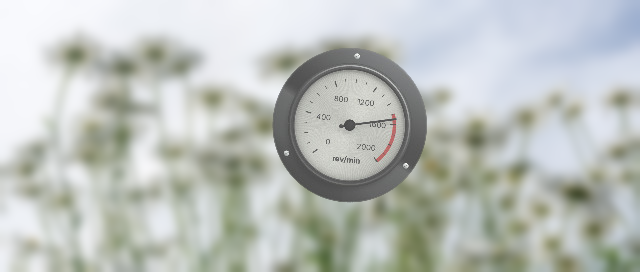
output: 1550 (rpm)
